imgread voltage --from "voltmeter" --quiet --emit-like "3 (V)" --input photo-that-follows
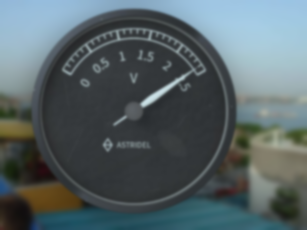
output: 2.4 (V)
